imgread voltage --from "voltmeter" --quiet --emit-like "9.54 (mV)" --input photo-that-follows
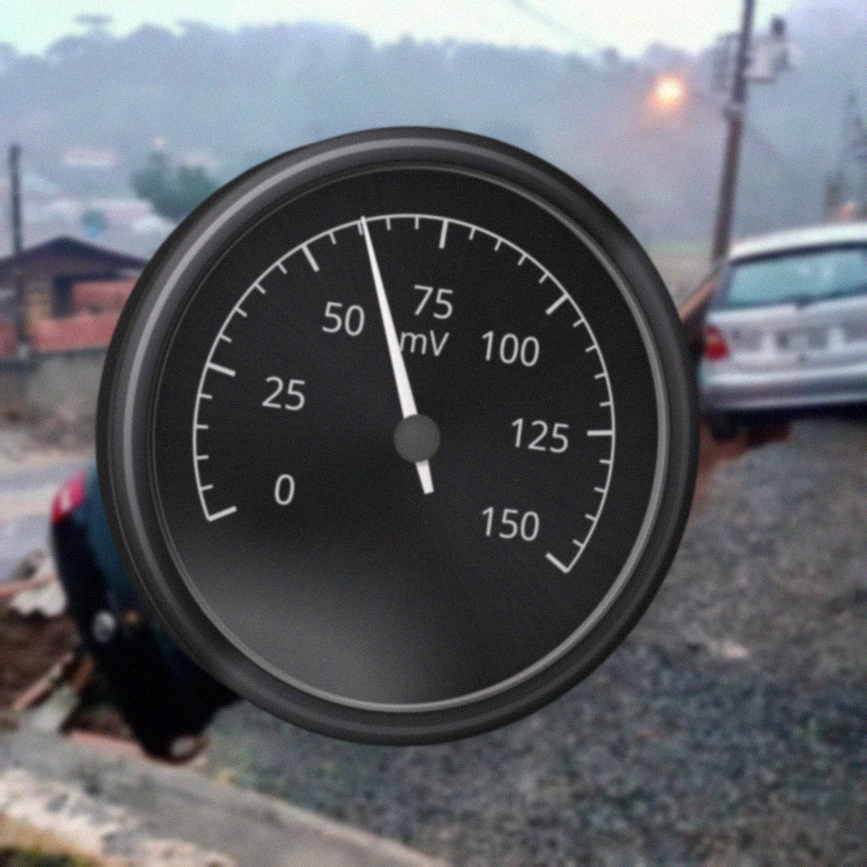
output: 60 (mV)
